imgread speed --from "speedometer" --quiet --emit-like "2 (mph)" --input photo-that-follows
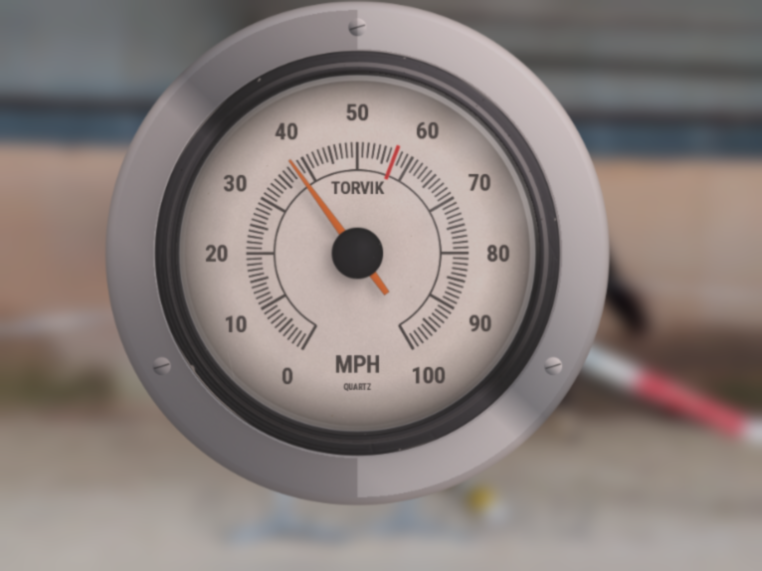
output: 38 (mph)
